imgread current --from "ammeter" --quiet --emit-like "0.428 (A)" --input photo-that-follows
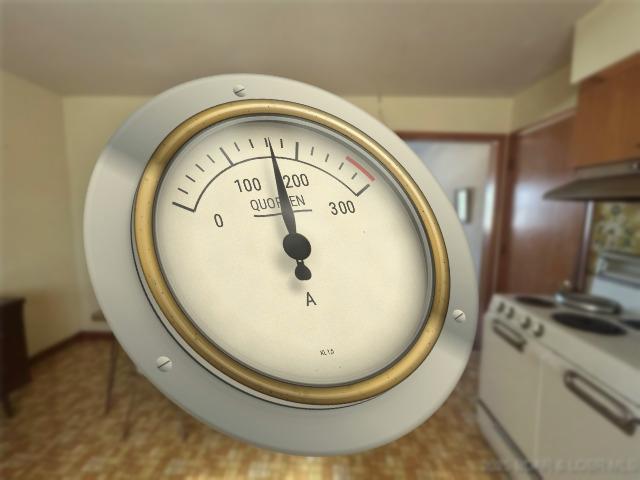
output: 160 (A)
